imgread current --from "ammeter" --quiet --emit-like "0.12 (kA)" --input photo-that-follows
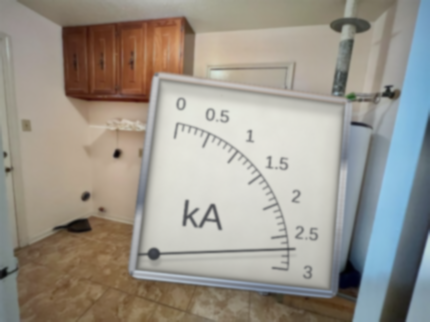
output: 2.7 (kA)
